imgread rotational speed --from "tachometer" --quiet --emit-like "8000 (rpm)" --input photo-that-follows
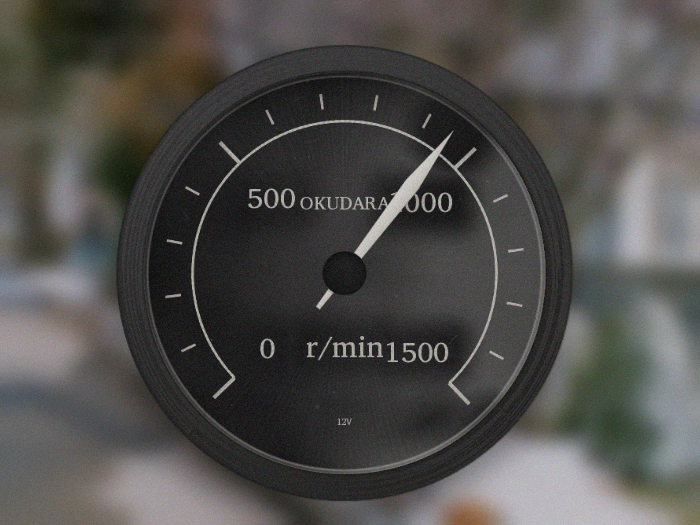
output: 950 (rpm)
